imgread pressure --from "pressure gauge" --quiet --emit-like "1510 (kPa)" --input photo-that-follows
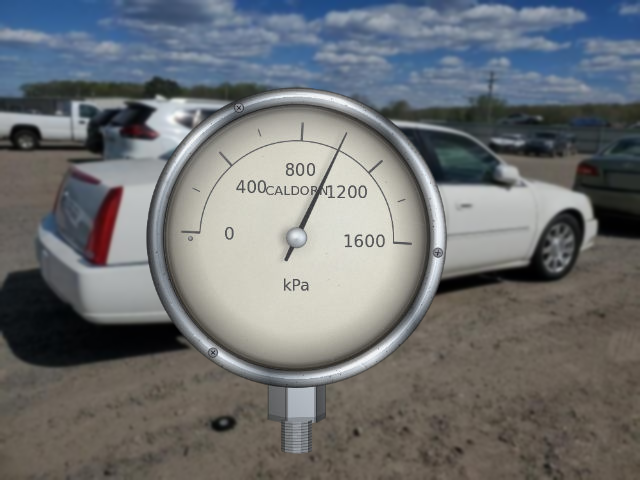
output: 1000 (kPa)
